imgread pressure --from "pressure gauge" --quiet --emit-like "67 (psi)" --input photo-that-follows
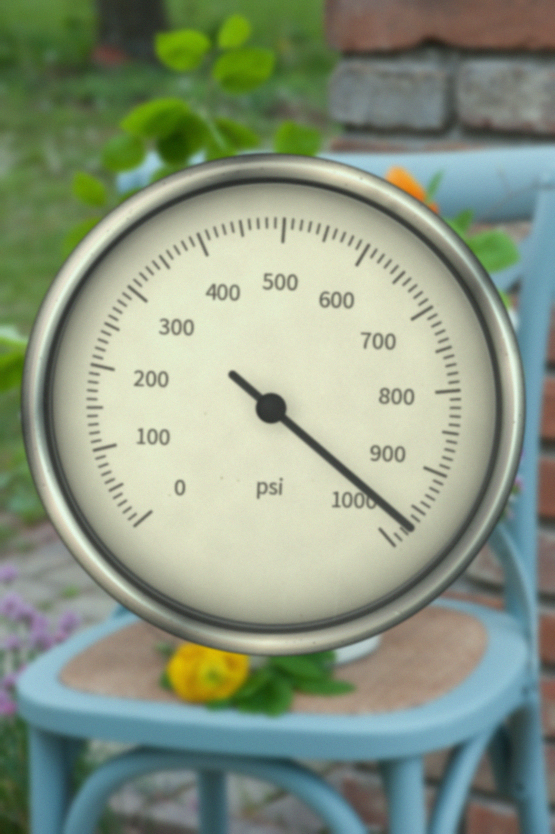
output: 970 (psi)
